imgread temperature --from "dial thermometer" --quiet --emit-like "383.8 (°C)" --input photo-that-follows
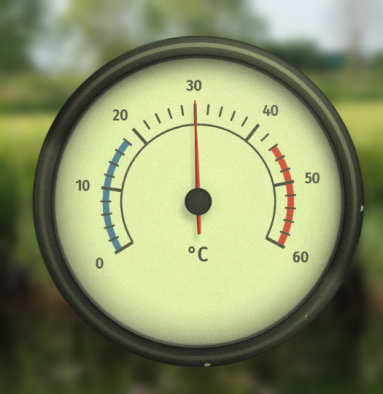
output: 30 (°C)
